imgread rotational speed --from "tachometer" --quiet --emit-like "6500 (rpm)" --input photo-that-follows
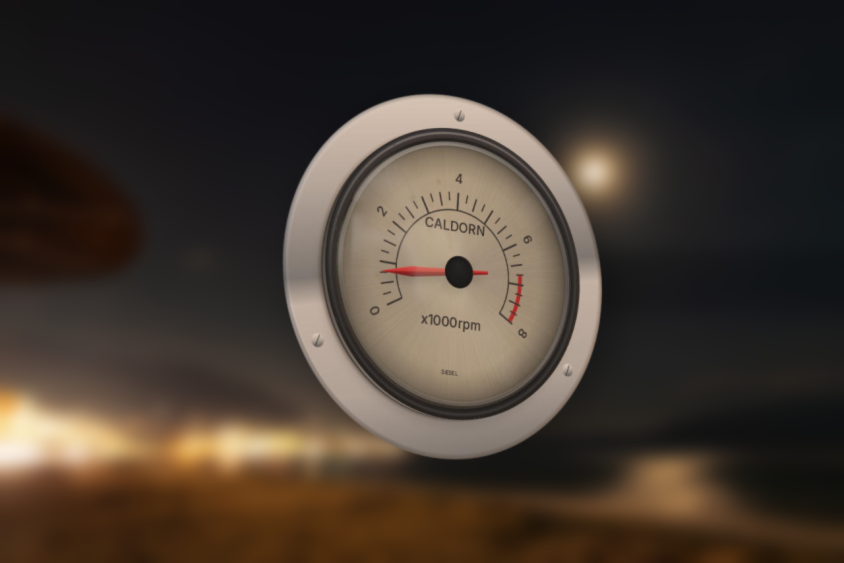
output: 750 (rpm)
